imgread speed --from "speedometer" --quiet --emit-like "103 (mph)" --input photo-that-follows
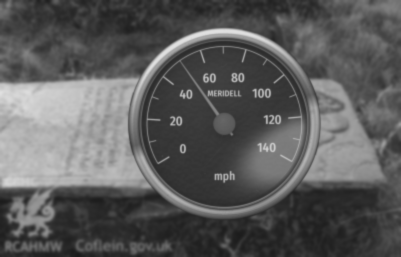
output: 50 (mph)
